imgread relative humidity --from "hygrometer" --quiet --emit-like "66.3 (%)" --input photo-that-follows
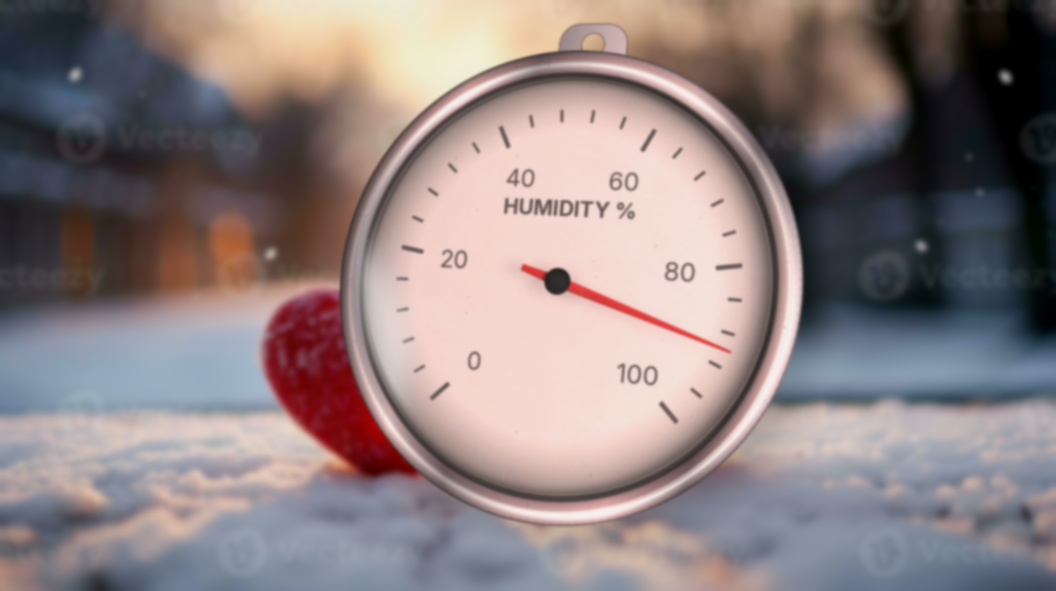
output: 90 (%)
